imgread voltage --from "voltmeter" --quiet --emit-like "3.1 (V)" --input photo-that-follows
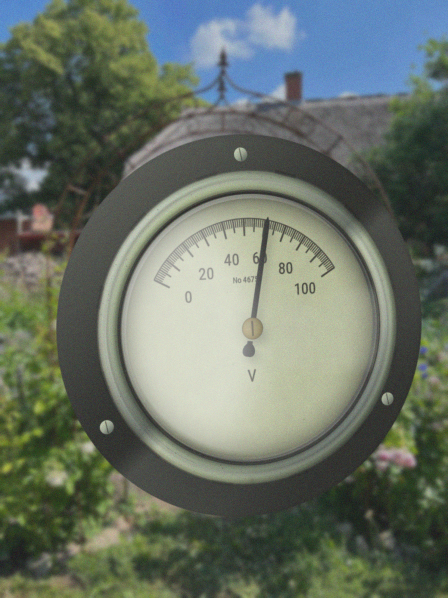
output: 60 (V)
